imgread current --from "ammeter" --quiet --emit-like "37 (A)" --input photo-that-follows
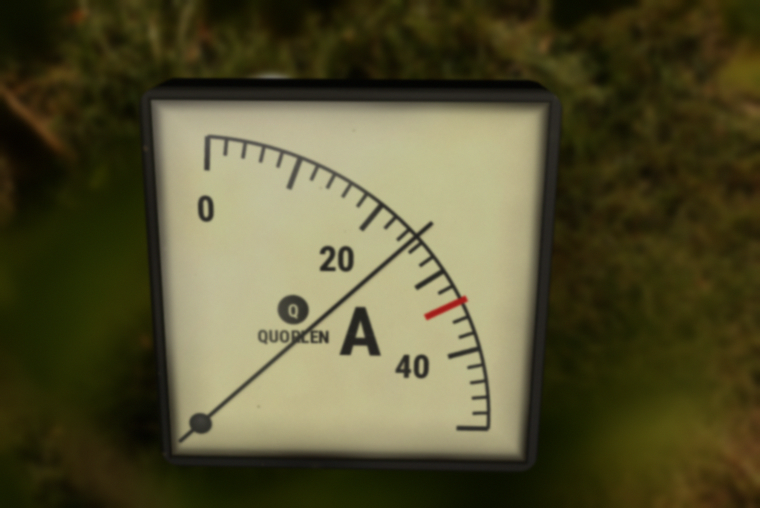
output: 25 (A)
